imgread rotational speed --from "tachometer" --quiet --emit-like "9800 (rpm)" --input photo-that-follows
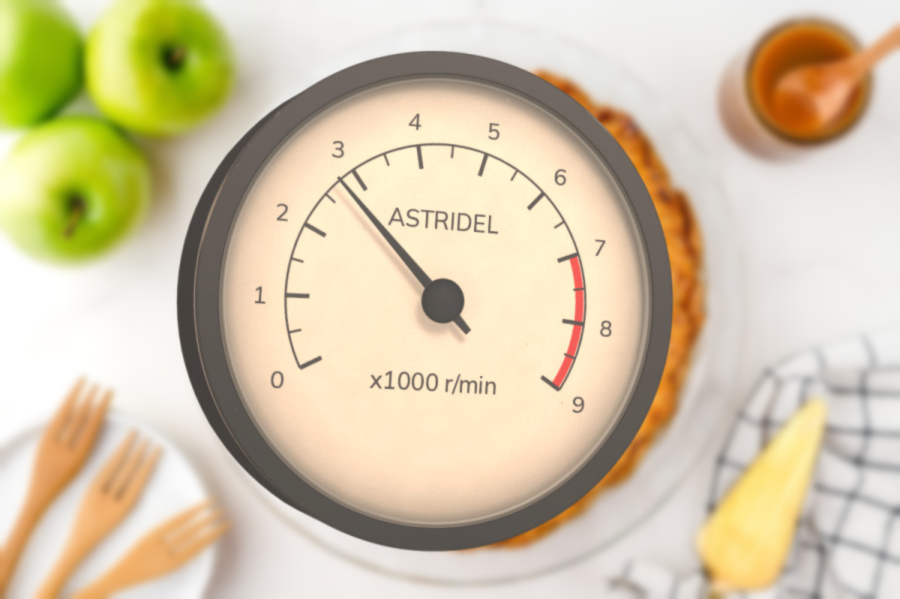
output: 2750 (rpm)
